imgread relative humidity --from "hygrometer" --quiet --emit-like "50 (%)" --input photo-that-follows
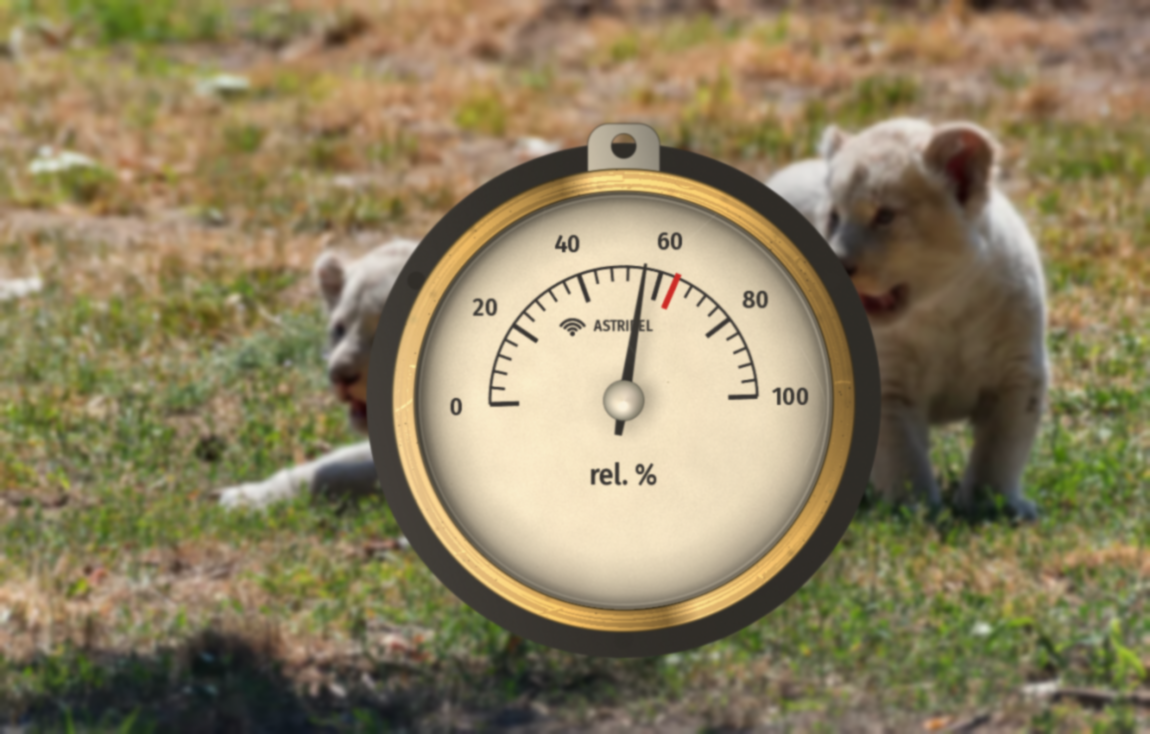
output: 56 (%)
